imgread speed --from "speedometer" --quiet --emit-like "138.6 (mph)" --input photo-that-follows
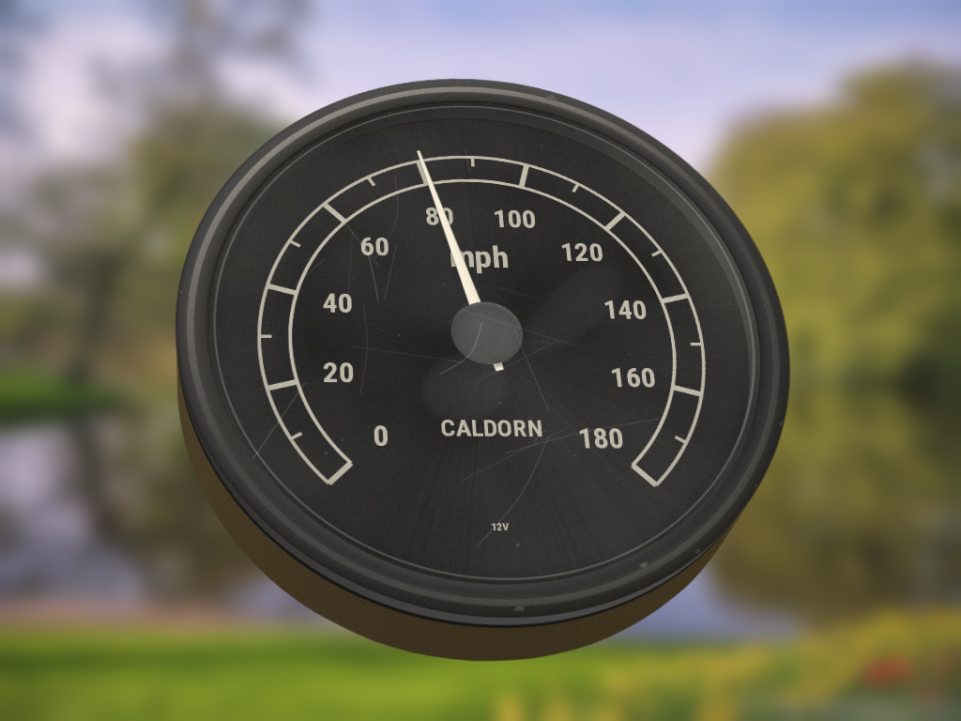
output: 80 (mph)
